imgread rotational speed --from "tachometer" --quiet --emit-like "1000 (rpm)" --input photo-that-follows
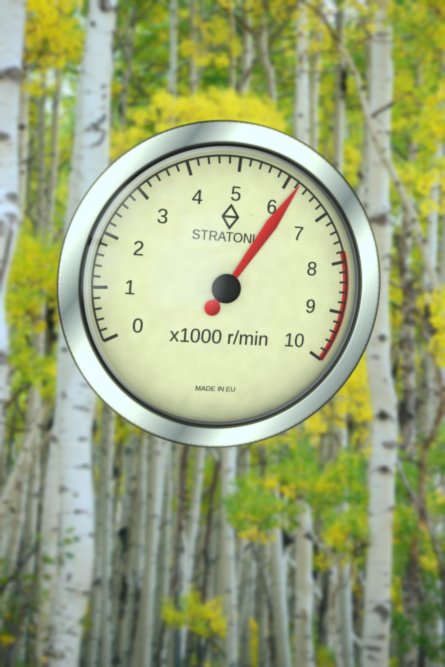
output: 6200 (rpm)
